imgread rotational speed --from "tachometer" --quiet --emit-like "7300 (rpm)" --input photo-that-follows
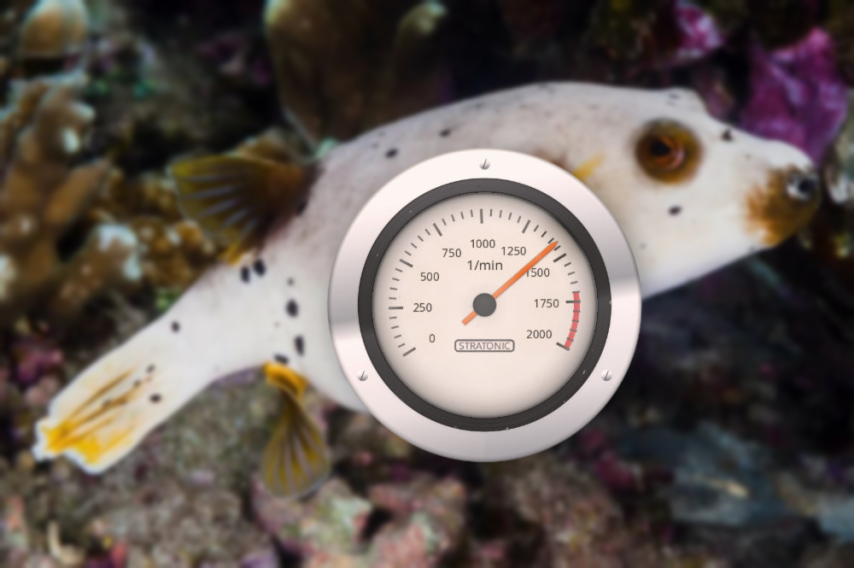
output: 1425 (rpm)
